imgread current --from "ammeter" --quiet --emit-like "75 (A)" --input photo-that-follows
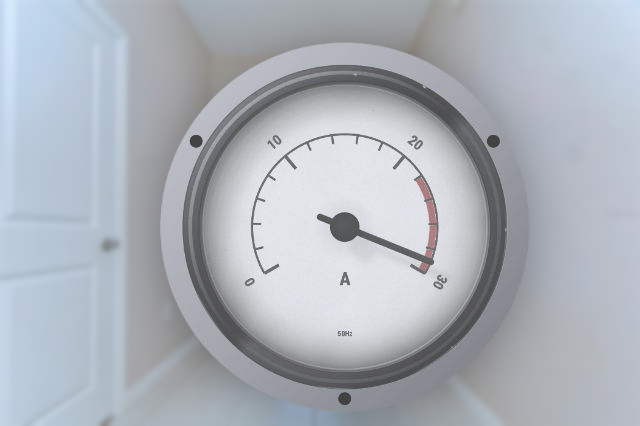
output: 29 (A)
